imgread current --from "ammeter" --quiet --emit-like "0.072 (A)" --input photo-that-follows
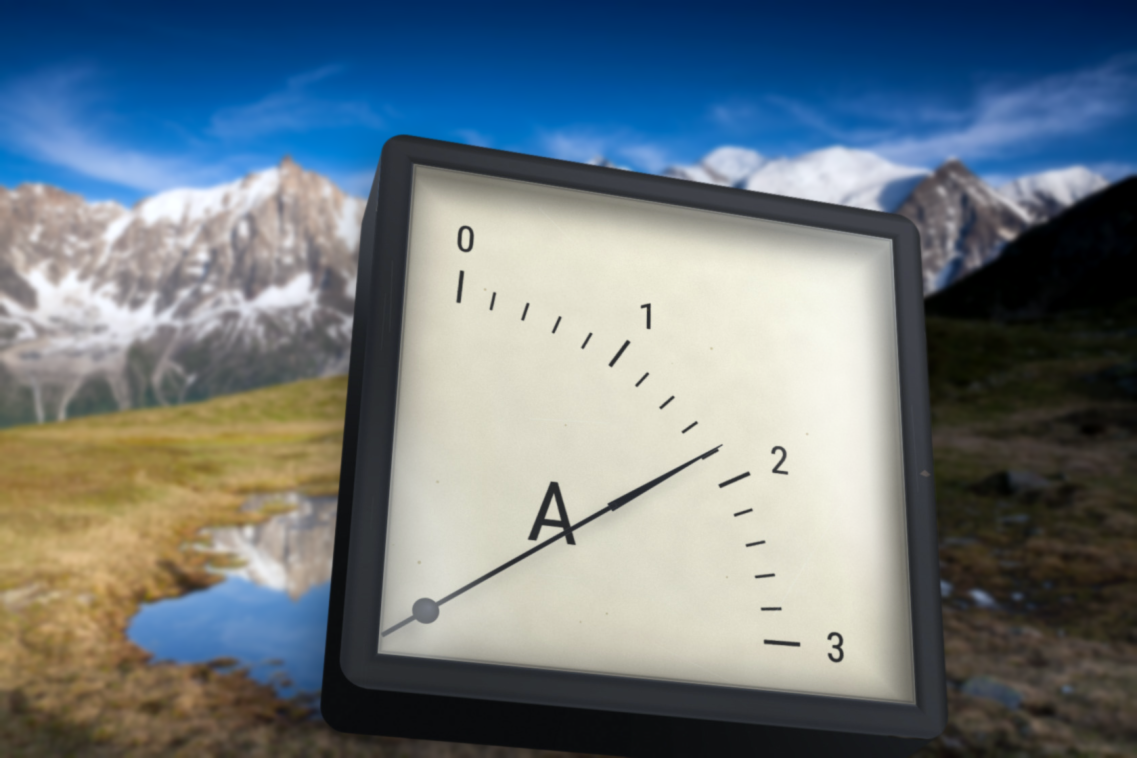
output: 1.8 (A)
